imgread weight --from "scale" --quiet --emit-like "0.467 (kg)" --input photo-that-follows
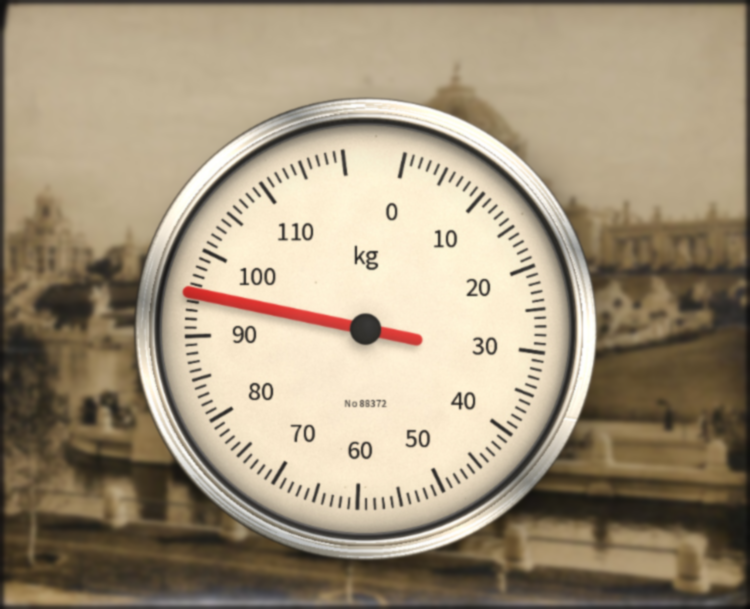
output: 95 (kg)
